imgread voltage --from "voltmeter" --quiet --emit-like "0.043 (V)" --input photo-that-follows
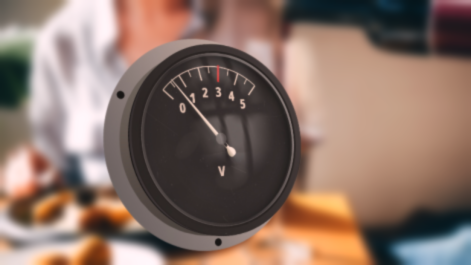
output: 0.5 (V)
